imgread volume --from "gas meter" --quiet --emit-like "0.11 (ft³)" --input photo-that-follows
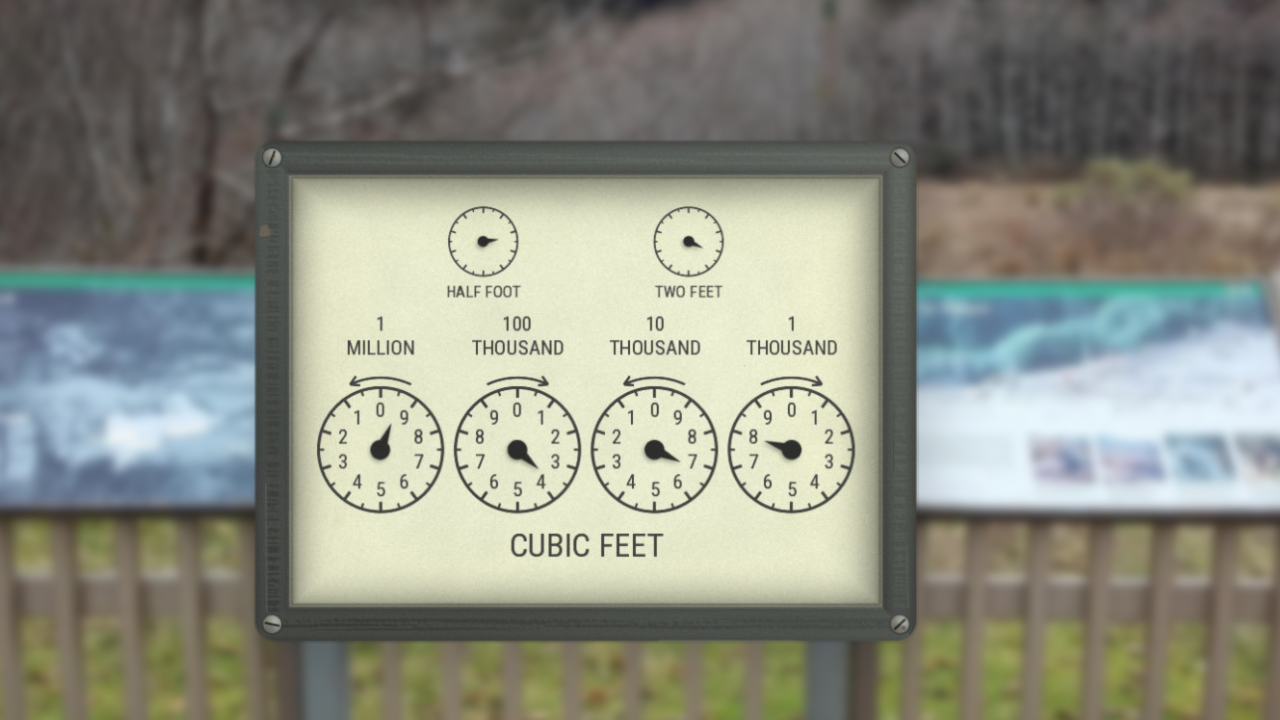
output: 936800 (ft³)
